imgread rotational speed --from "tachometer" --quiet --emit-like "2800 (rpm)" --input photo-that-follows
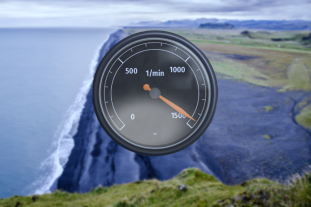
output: 1450 (rpm)
